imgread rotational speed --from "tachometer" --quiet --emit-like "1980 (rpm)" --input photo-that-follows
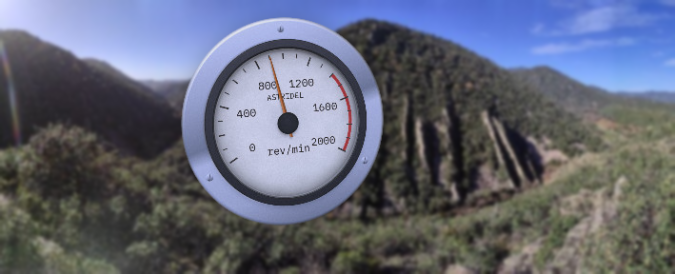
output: 900 (rpm)
